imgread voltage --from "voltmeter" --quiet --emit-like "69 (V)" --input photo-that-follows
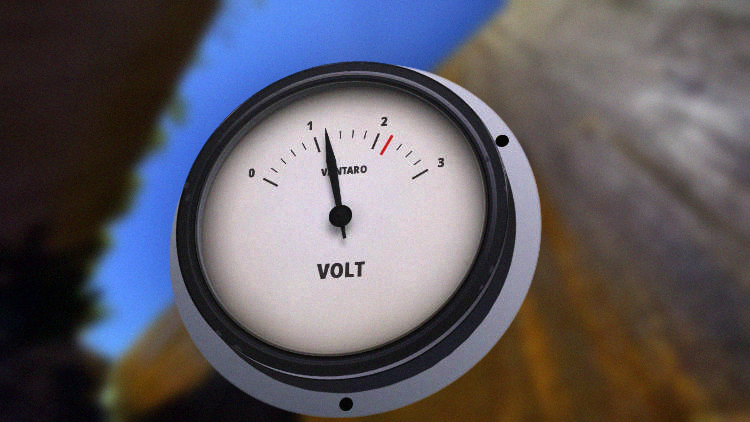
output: 1.2 (V)
